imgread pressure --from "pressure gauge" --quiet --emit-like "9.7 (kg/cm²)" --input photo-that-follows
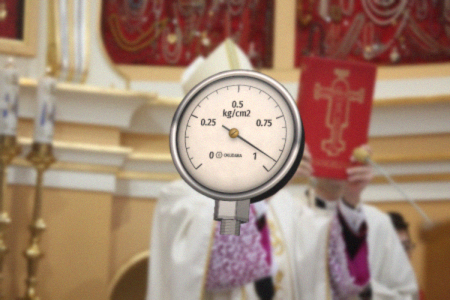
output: 0.95 (kg/cm²)
